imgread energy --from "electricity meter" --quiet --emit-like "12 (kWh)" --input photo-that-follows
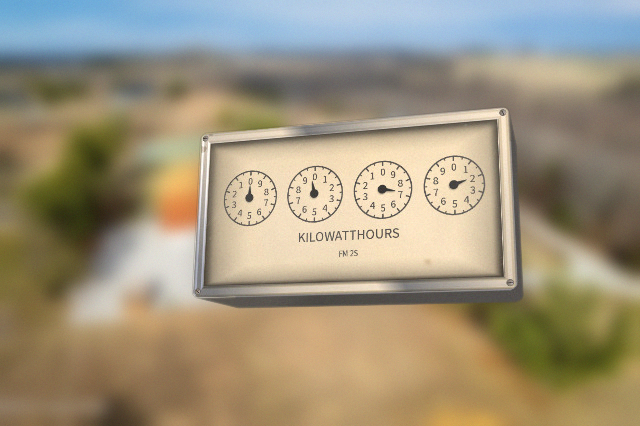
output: 9972 (kWh)
